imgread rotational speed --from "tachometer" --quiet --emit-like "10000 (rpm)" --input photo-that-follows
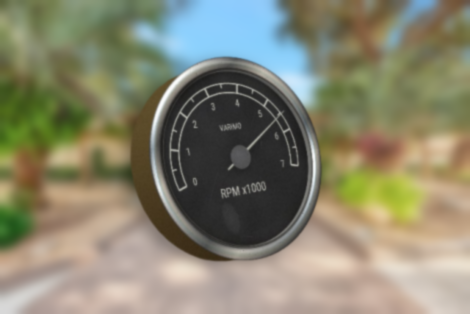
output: 5500 (rpm)
